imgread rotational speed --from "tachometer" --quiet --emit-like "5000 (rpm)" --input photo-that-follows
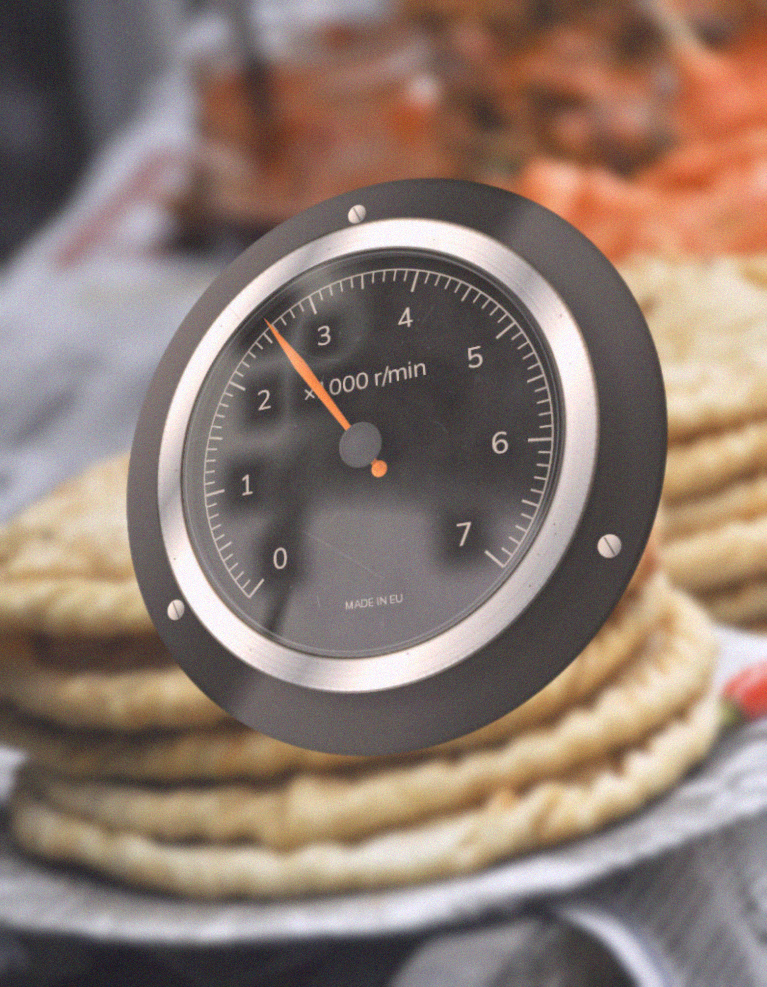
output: 2600 (rpm)
